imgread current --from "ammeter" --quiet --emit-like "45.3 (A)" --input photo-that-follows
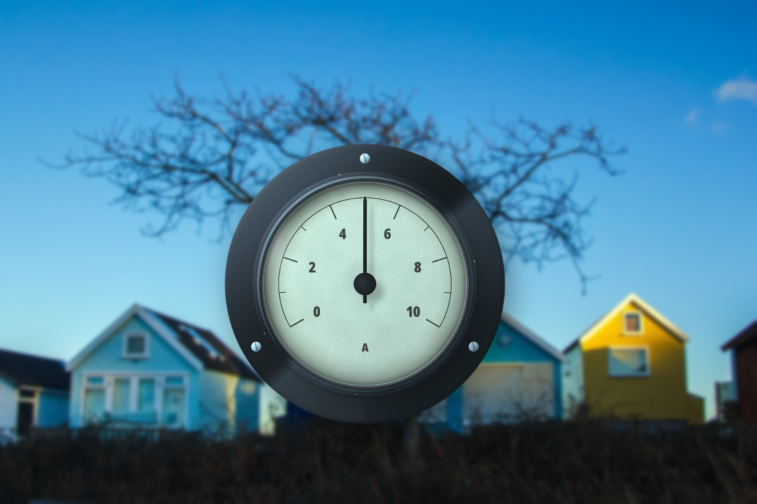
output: 5 (A)
